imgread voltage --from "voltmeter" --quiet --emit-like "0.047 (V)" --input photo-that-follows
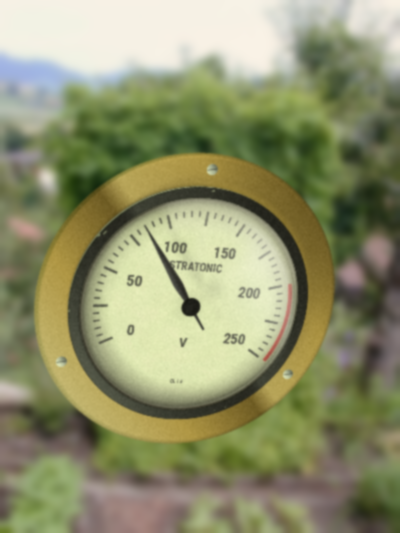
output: 85 (V)
